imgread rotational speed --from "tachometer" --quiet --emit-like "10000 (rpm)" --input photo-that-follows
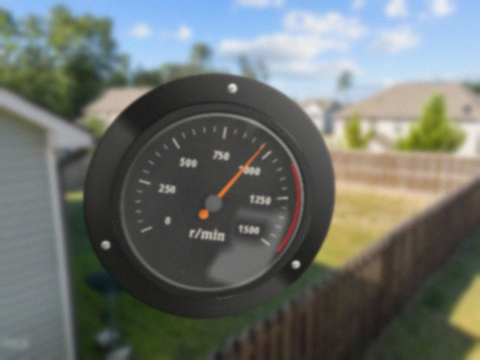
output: 950 (rpm)
